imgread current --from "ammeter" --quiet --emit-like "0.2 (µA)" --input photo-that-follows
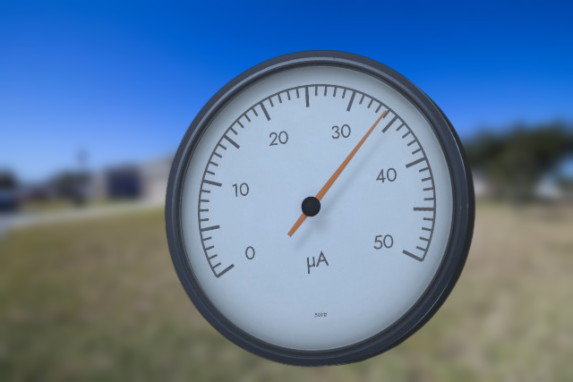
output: 34 (µA)
